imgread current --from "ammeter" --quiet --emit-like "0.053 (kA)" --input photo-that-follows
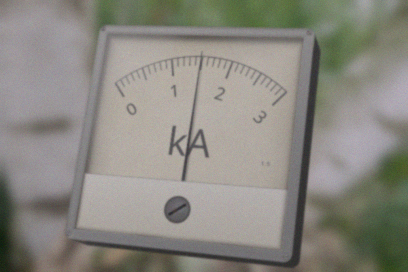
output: 1.5 (kA)
